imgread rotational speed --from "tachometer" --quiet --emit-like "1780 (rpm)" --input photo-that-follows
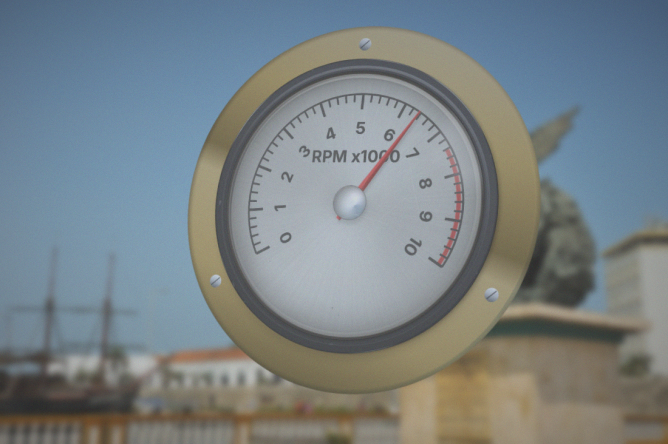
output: 6400 (rpm)
